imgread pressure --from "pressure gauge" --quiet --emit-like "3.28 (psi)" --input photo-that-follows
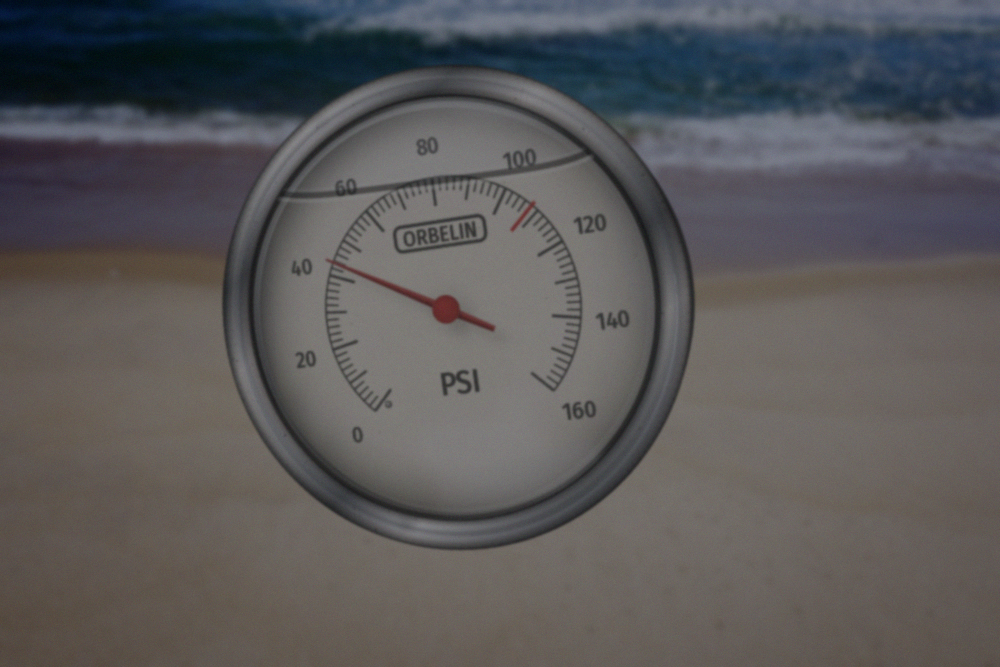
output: 44 (psi)
